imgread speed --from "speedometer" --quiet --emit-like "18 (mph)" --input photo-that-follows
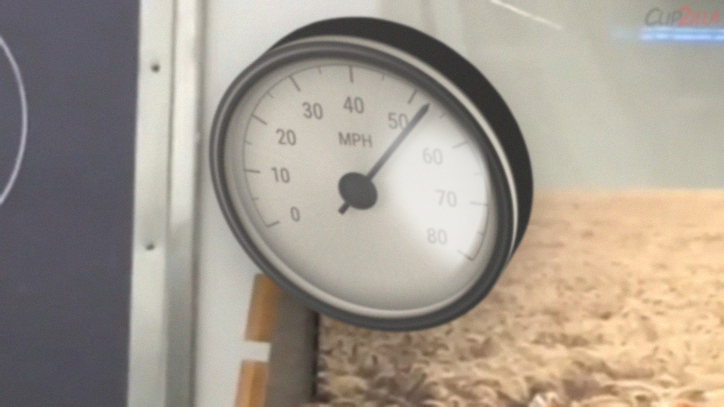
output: 52.5 (mph)
